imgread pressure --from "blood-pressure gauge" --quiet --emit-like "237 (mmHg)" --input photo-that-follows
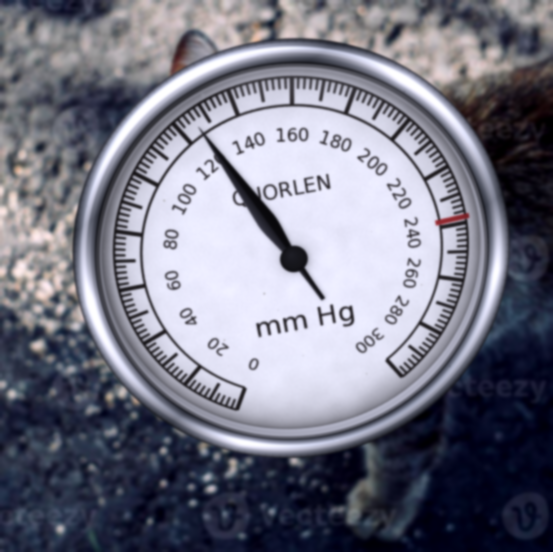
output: 126 (mmHg)
